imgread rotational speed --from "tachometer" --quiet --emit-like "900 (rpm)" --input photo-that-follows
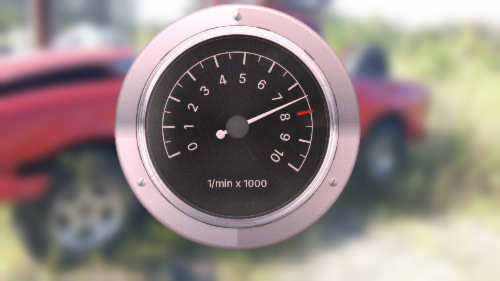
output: 7500 (rpm)
